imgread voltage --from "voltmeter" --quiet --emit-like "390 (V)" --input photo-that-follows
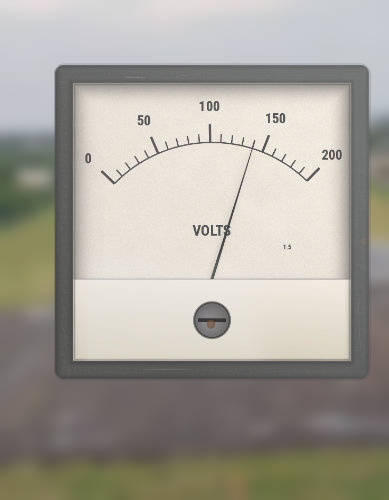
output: 140 (V)
